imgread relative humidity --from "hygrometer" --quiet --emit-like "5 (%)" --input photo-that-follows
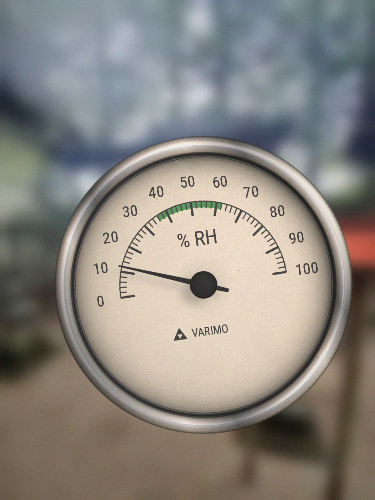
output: 12 (%)
